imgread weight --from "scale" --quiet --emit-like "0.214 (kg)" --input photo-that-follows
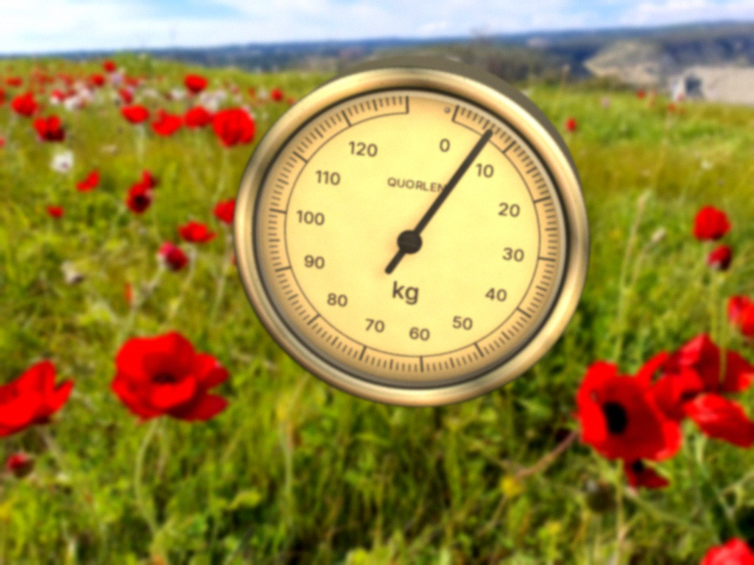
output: 6 (kg)
